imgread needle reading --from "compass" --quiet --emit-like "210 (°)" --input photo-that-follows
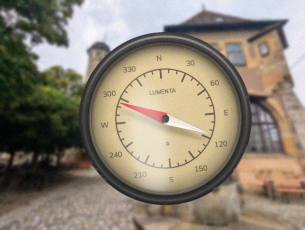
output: 295 (°)
